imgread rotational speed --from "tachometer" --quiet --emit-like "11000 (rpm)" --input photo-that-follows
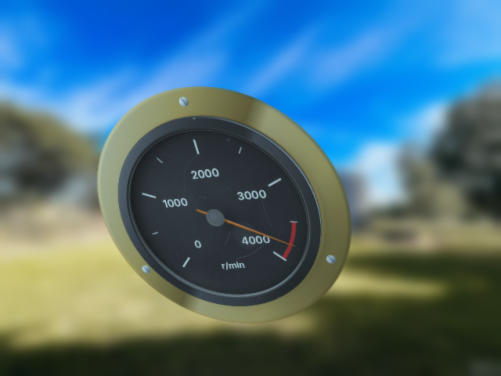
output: 3750 (rpm)
